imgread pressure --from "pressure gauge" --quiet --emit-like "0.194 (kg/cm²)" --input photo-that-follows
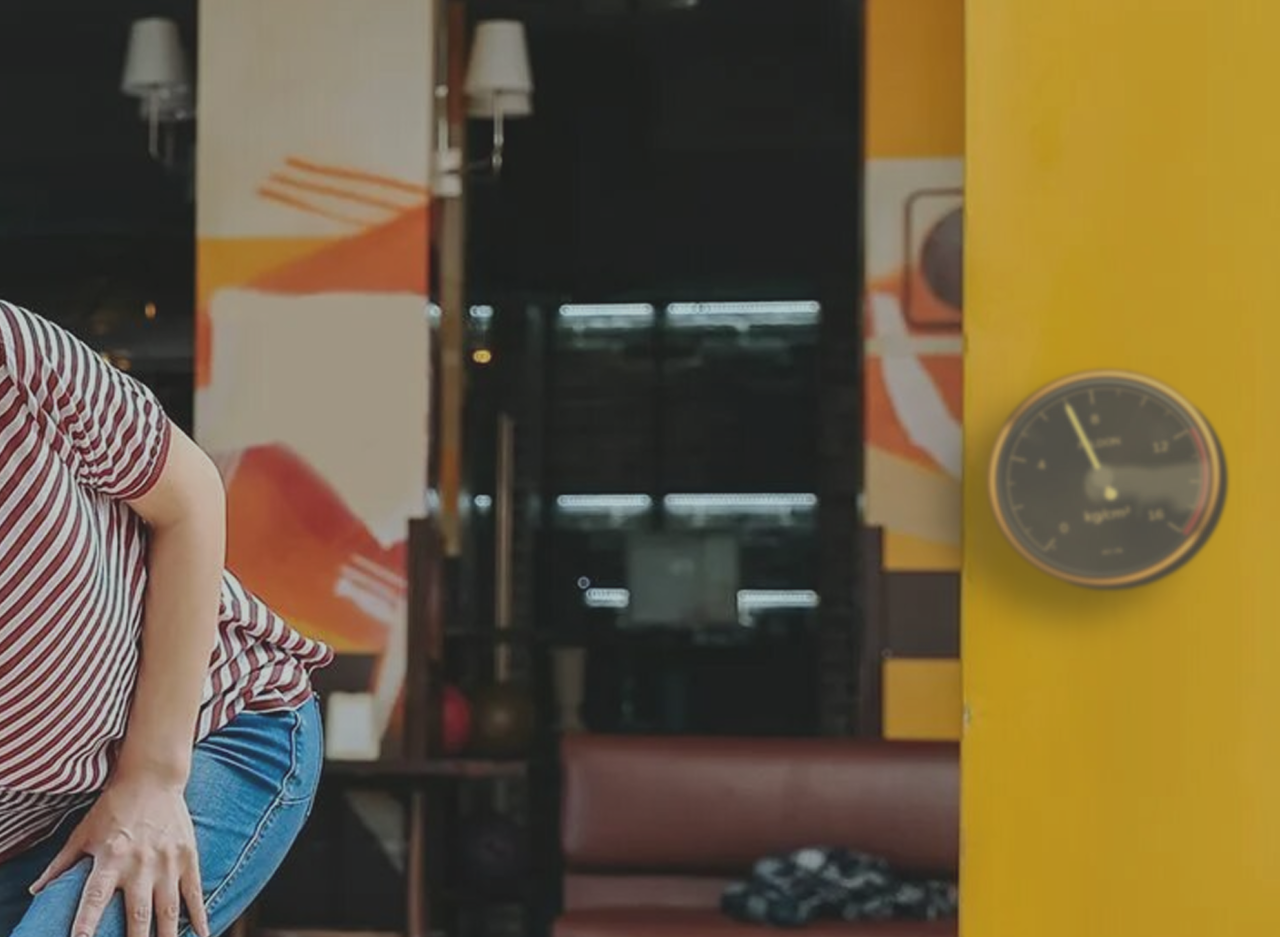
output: 7 (kg/cm²)
